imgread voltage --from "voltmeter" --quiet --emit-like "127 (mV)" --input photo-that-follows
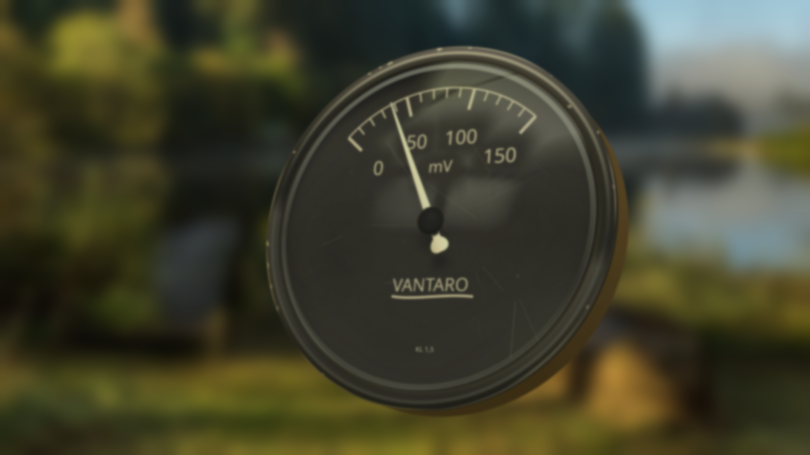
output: 40 (mV)
